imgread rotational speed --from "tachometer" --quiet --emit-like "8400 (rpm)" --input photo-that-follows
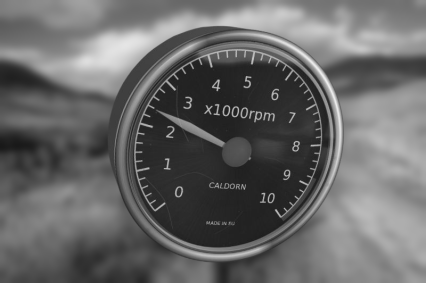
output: 2400 (rpm)
